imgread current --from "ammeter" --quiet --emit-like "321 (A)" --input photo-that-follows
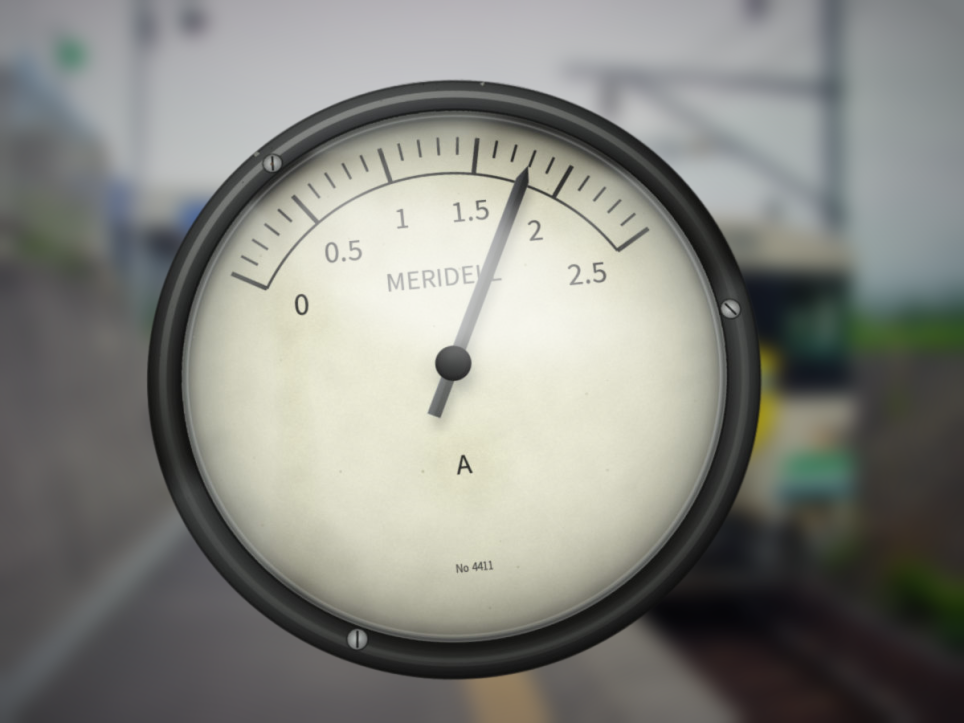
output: 1.8 (A)
